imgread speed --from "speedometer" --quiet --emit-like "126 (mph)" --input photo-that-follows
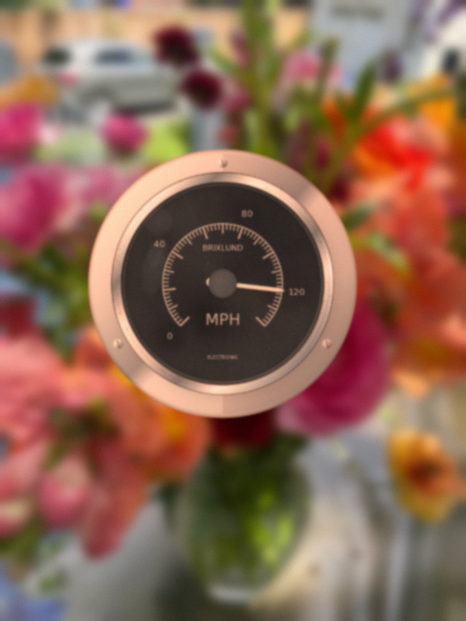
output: 120 (mph)
